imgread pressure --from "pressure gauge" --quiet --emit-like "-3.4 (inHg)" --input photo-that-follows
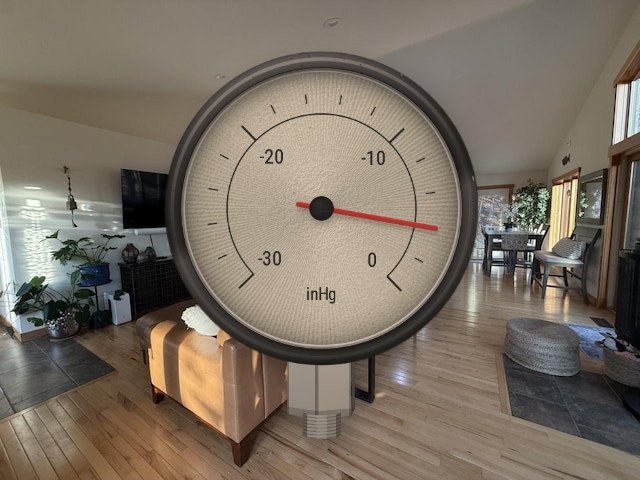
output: -4 (inHg)
